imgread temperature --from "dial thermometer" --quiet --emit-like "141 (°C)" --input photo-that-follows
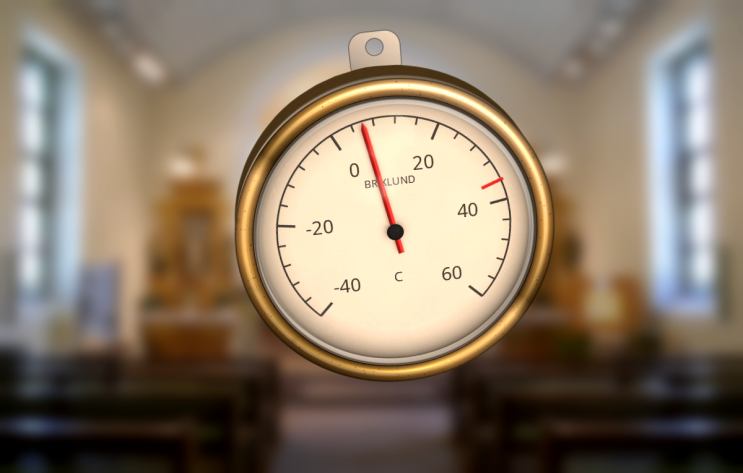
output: 6 (°C)
